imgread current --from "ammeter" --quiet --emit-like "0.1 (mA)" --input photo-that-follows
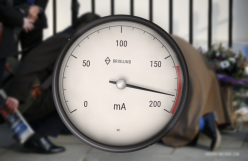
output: 185 (mA)
